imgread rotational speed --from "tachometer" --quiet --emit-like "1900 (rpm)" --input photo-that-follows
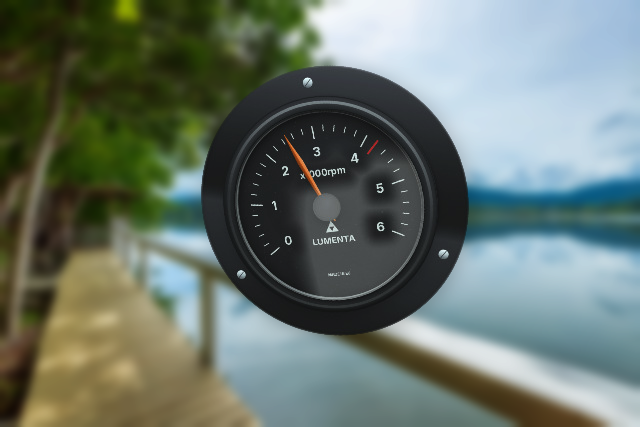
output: 2500 (rpm)
